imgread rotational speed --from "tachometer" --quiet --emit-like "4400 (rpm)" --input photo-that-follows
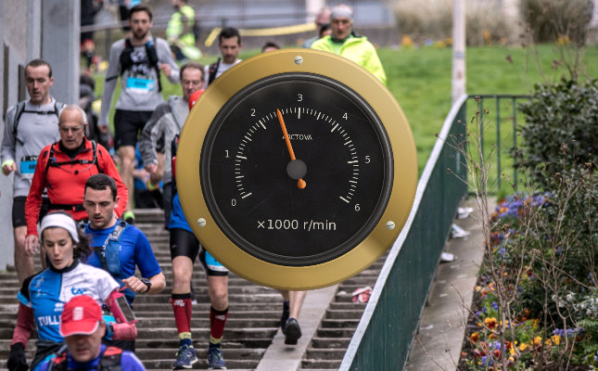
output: 2500 (rpm)
